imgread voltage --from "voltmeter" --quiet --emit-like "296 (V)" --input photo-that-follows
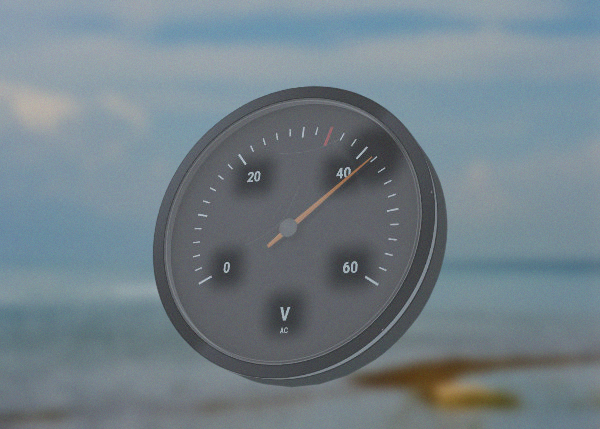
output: 42 (V)
